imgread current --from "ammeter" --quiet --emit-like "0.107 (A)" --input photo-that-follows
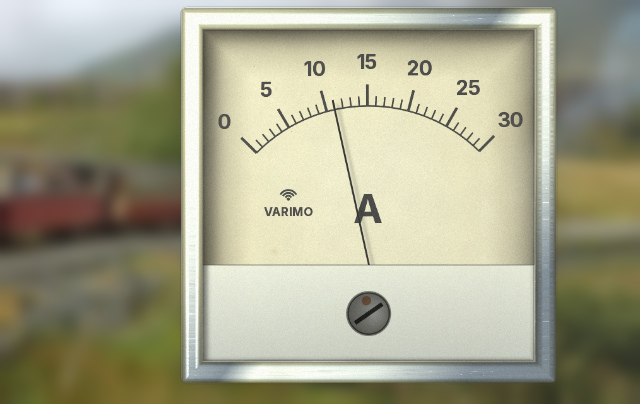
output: 11 (A)
